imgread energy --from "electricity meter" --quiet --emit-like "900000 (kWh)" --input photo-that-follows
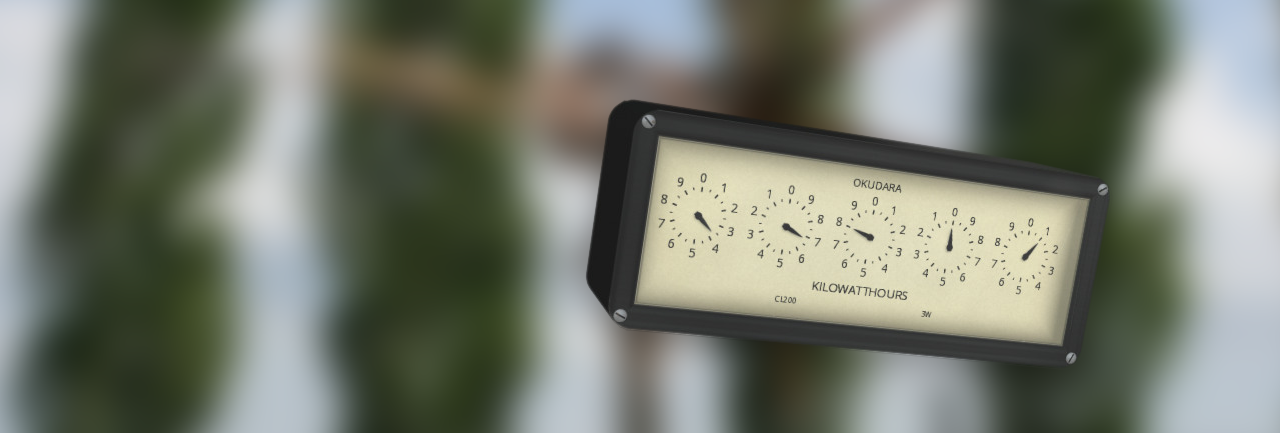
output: 36801 (kWh)
